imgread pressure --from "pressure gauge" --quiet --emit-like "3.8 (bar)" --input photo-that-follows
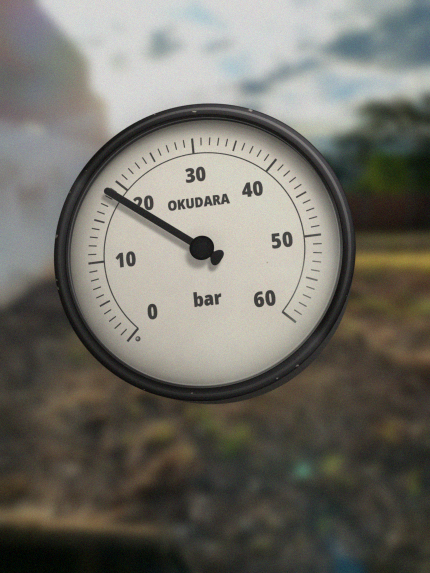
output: 18.5 (bar)
